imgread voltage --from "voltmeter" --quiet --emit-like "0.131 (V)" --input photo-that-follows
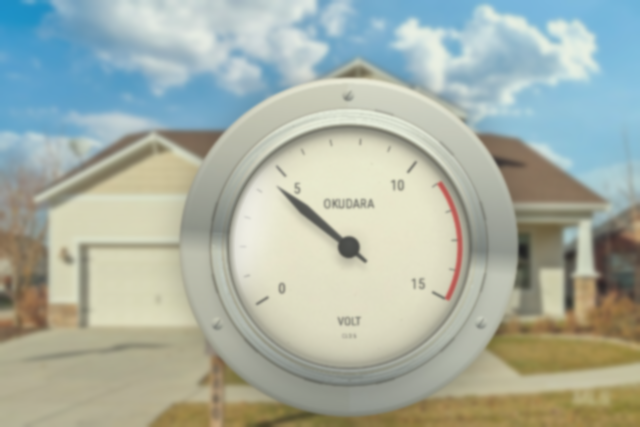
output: 4.5 (V)
